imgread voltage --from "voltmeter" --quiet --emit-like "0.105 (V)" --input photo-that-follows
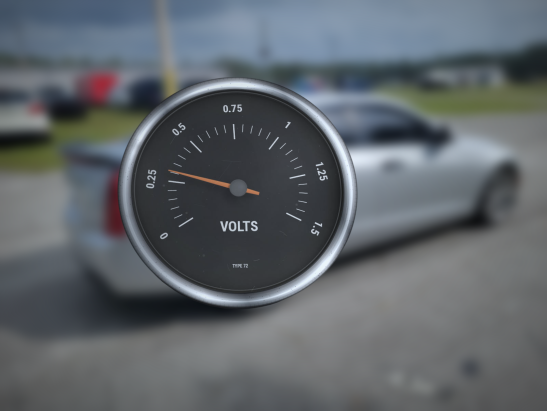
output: 0.3 (V)
